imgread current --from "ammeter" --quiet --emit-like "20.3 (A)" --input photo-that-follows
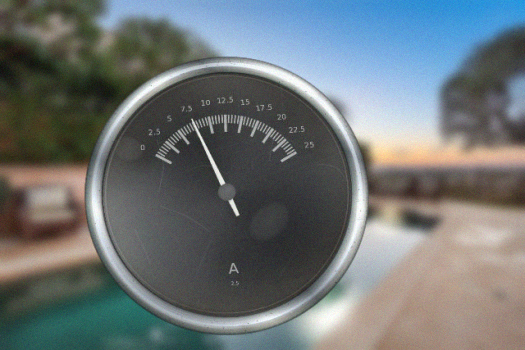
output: 7.5 (A)
